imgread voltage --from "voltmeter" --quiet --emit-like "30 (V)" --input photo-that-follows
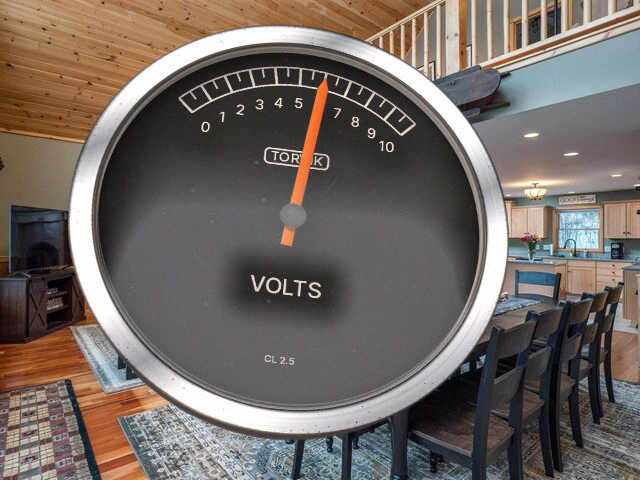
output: 6 (V)
